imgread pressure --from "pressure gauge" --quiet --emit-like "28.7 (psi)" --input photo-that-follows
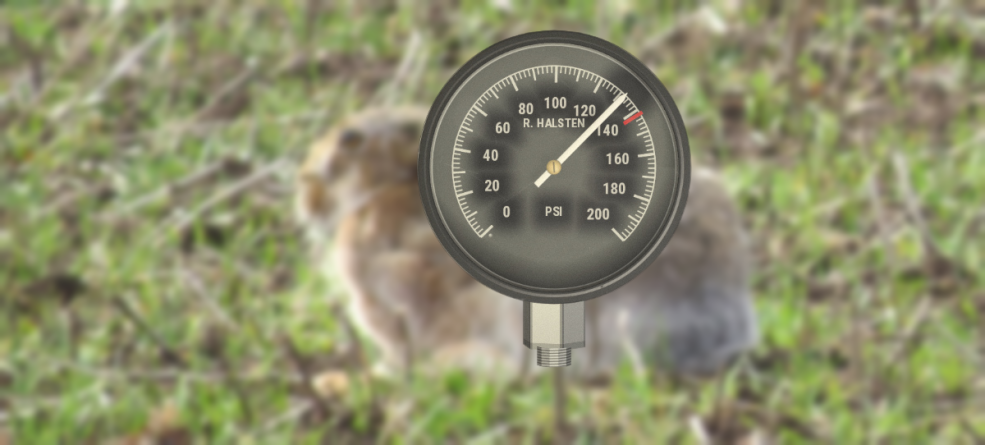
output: 132 (psi)
